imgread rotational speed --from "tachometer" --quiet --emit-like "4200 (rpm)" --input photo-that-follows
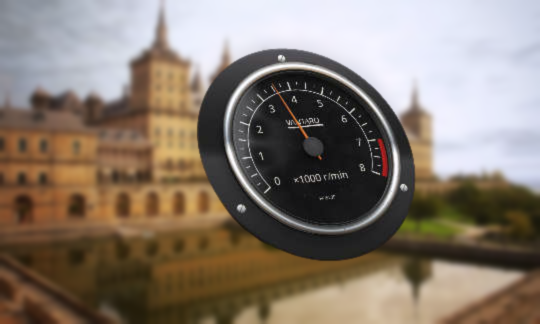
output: 3500 (rpm)
